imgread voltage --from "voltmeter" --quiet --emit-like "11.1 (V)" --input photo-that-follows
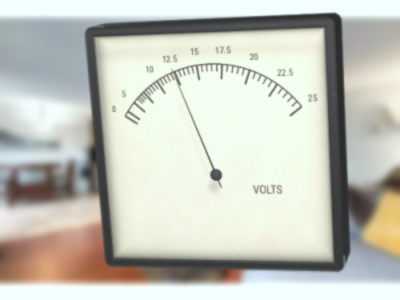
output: 12.5 (V)
